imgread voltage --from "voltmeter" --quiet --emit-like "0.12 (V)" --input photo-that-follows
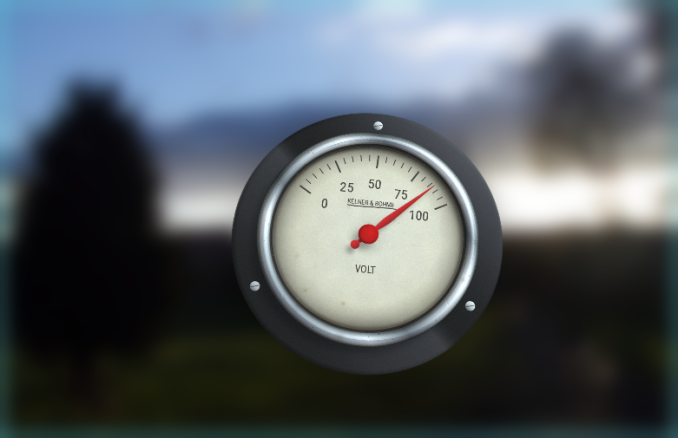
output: 87.5 (V)
